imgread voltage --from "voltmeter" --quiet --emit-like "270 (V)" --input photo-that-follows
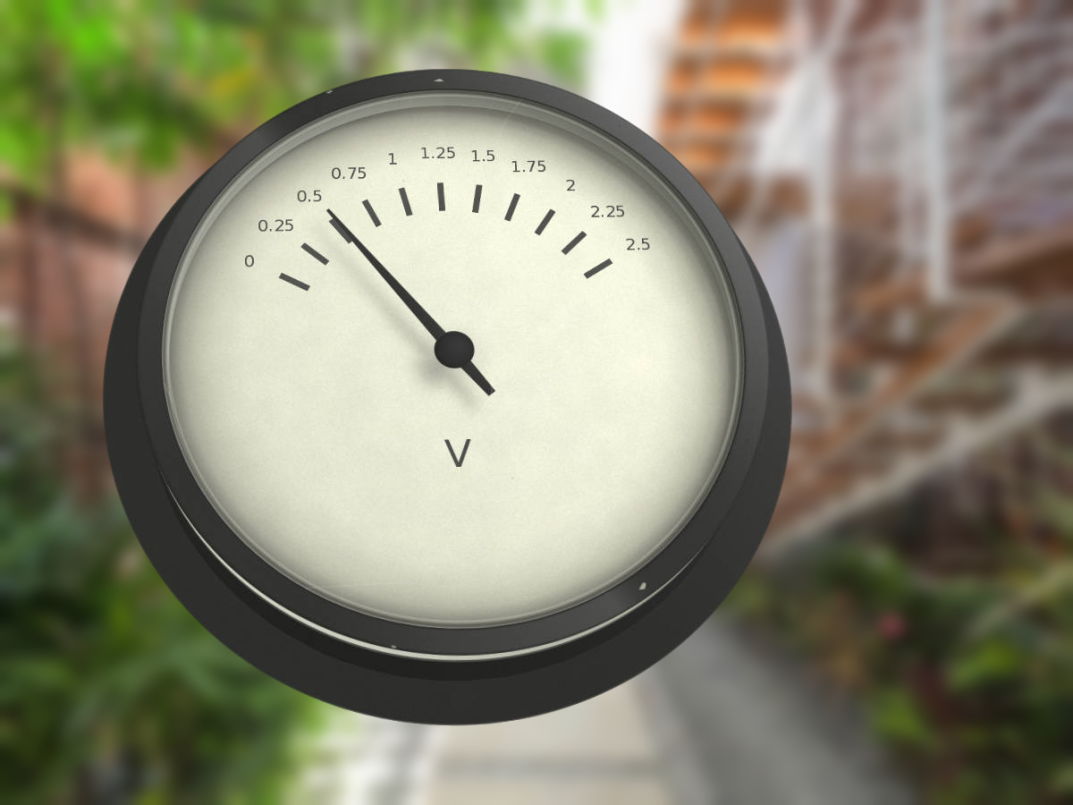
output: 0.5 (V)
